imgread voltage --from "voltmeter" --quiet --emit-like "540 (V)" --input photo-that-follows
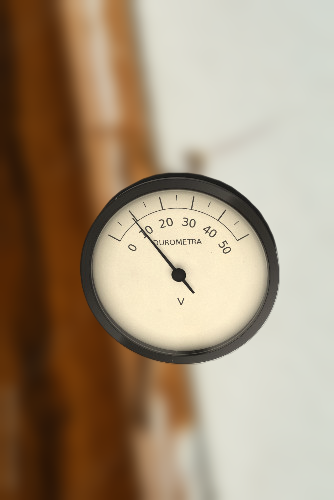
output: 10 (V)
